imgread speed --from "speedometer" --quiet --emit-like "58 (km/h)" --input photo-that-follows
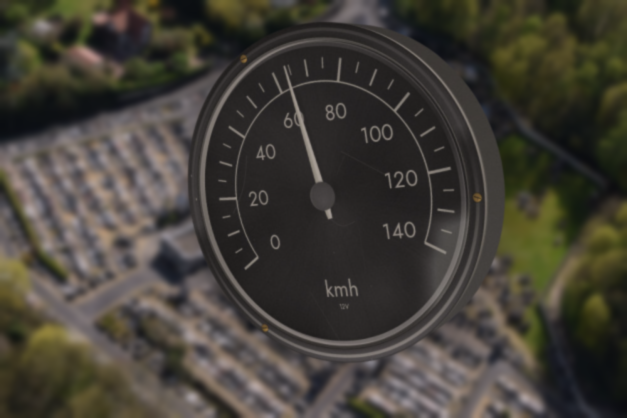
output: 65 (km/h)
